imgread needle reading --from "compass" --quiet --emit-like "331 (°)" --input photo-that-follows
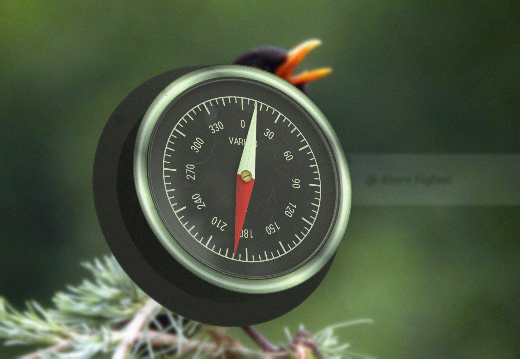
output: 190 (°)
